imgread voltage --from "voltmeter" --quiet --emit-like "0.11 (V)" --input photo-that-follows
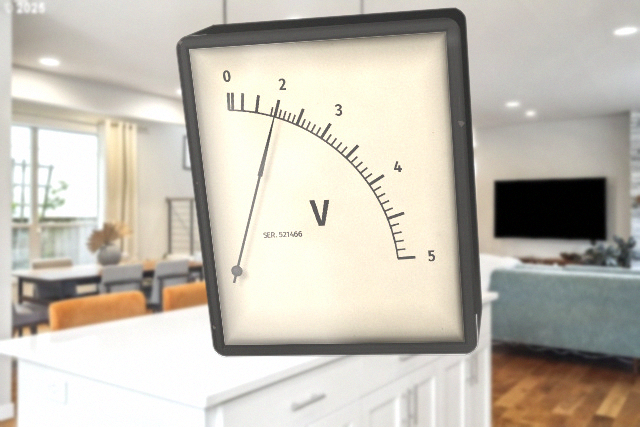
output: 2 (V)
